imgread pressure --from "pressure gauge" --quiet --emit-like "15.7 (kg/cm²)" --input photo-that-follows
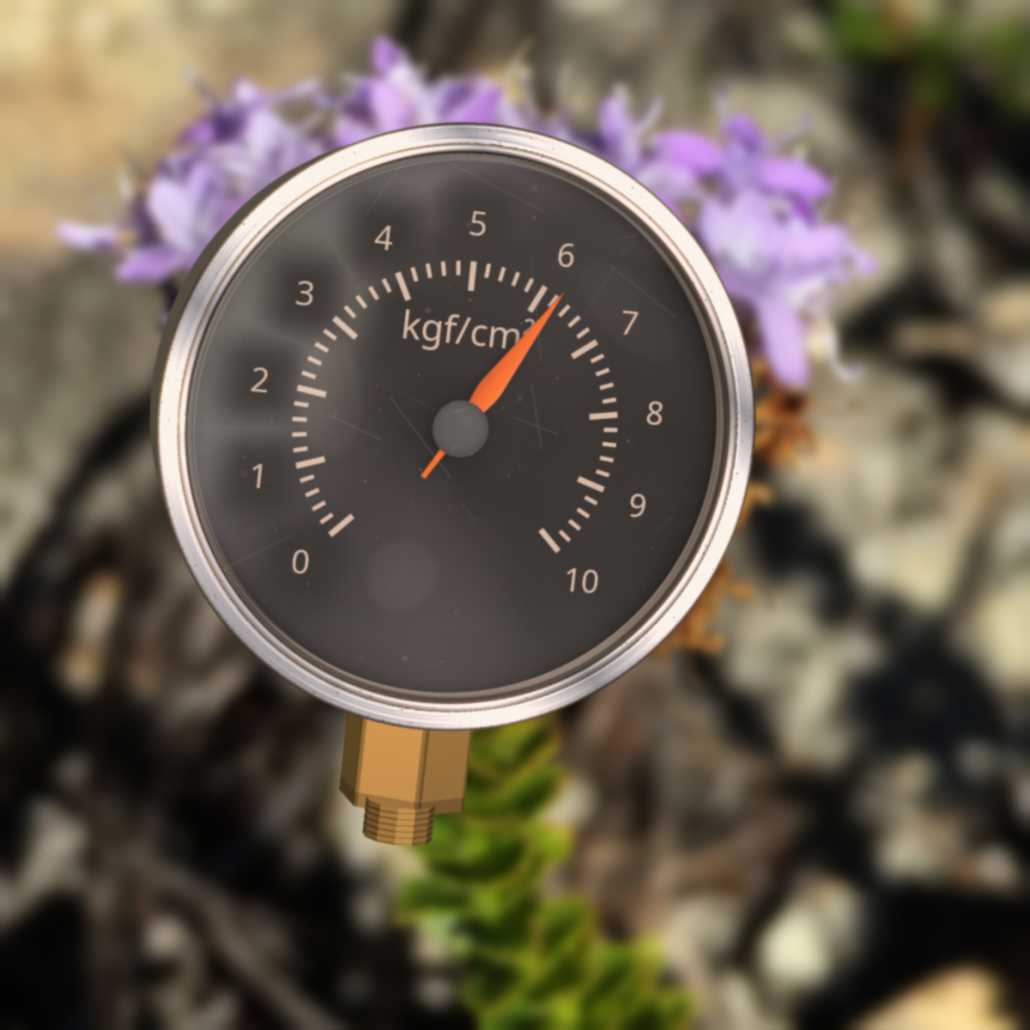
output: 6.2 (kg/cm²)
